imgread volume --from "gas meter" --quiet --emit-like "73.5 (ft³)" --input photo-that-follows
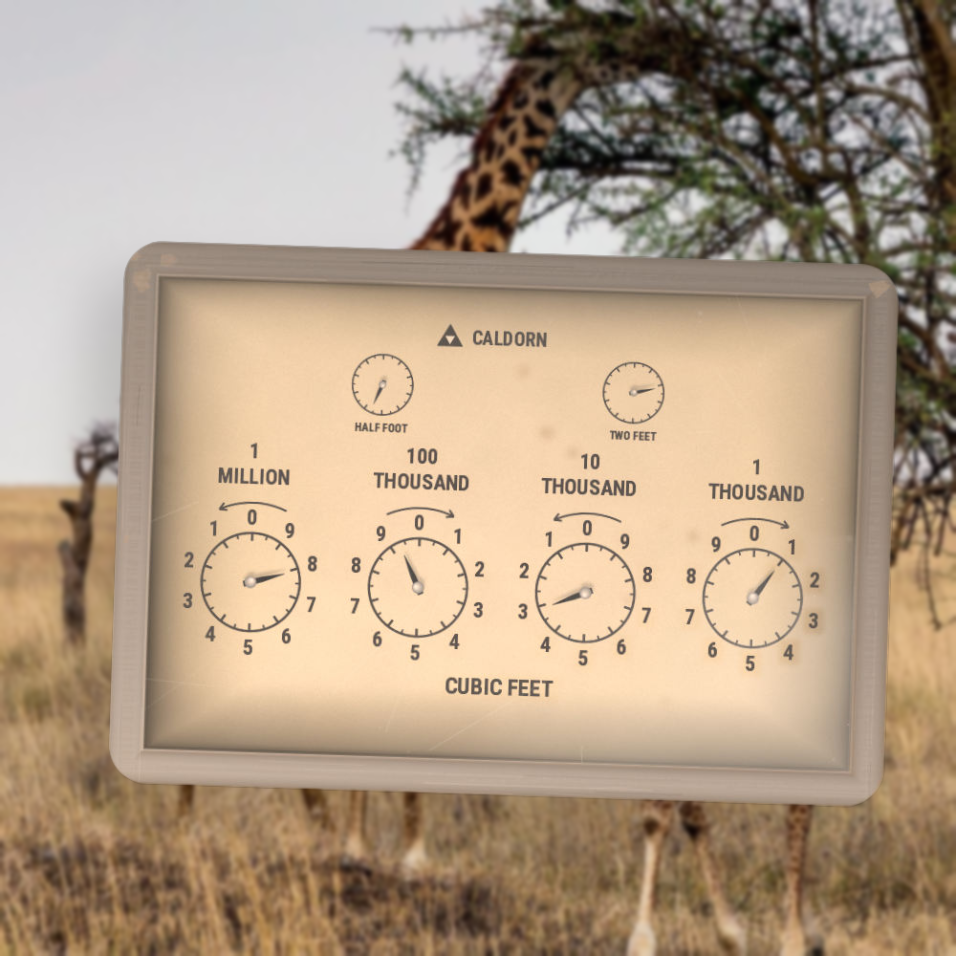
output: 793100 (ft³)
